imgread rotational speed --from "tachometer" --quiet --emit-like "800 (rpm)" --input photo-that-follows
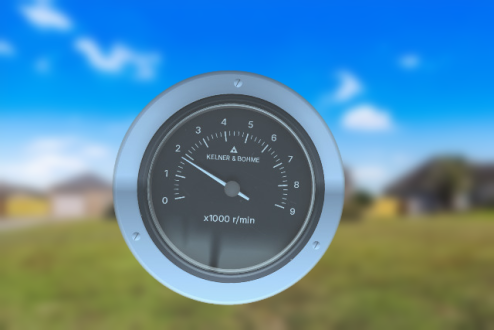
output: 1800 (rpm)
